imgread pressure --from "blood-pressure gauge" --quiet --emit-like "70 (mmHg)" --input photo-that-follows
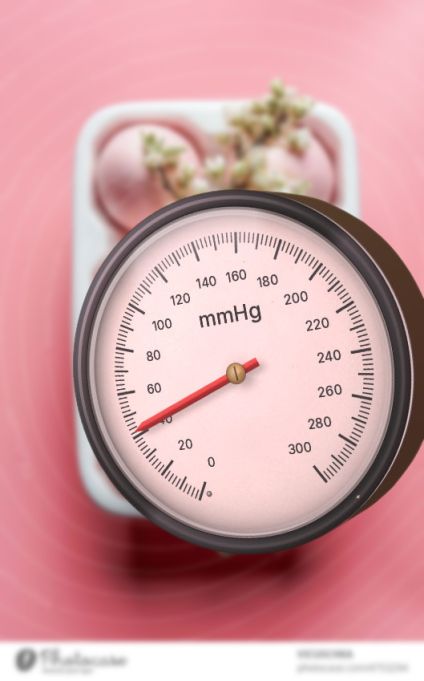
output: 42 (mmHg)
